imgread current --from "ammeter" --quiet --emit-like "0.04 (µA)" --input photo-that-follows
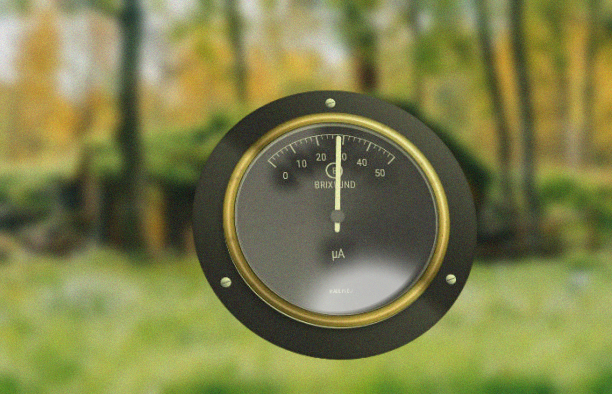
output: 28 (µA)
